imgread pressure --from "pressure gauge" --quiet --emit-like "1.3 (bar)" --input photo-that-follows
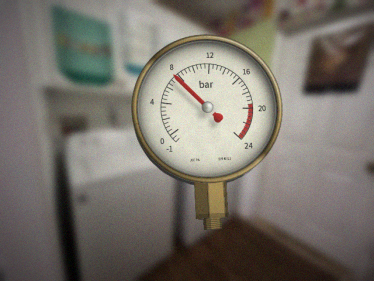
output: 7.5 (bar)
